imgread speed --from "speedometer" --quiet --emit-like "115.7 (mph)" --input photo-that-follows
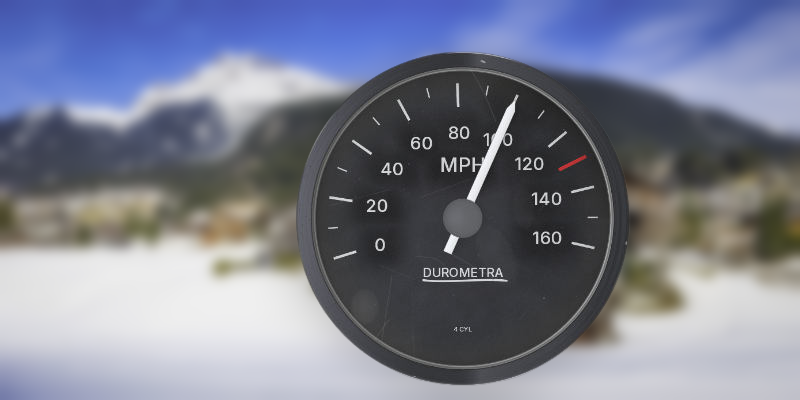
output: 100 (mph)
